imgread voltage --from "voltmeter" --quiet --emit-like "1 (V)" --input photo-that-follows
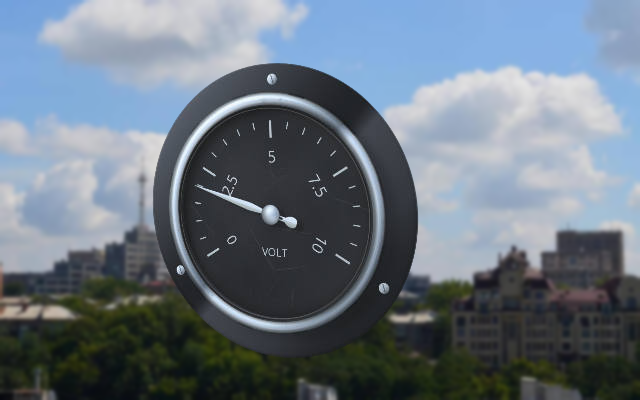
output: 2 (V)
